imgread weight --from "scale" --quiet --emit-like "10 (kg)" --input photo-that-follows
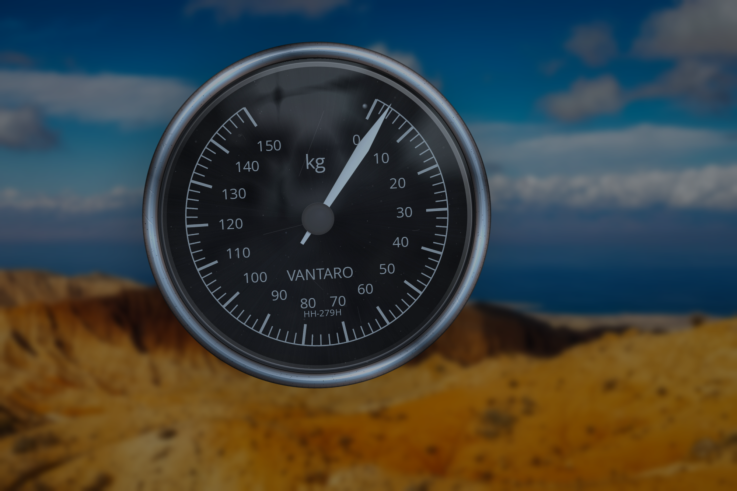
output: 3 (kg)
